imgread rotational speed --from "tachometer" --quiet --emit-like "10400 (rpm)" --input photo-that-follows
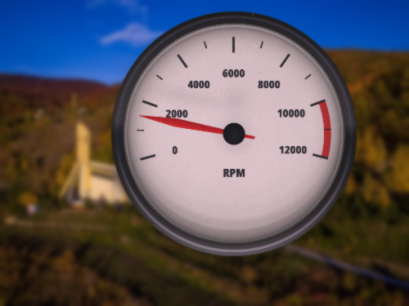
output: 1500 (rpm)
